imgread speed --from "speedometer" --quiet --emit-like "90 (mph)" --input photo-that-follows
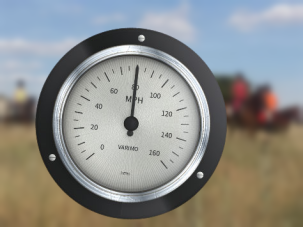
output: 80 (mph)
